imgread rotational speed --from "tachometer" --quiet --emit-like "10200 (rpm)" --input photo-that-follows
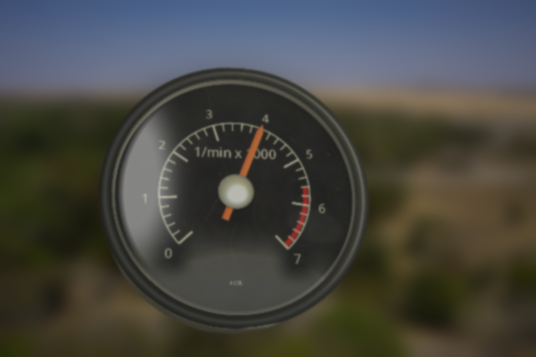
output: 4000 (rpm)
